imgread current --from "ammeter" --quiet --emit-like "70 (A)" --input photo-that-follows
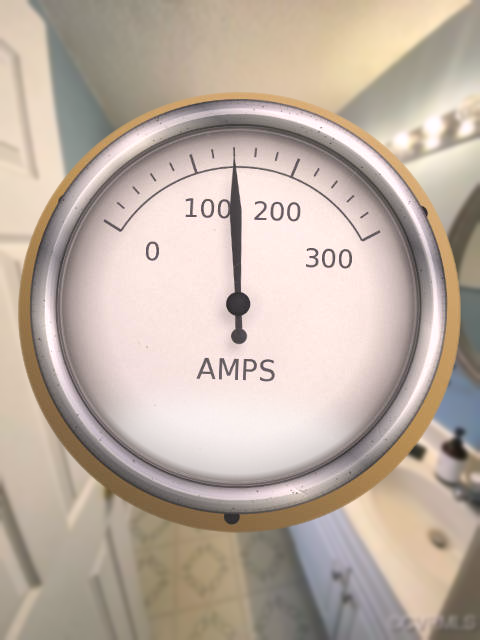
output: 140 (A)
